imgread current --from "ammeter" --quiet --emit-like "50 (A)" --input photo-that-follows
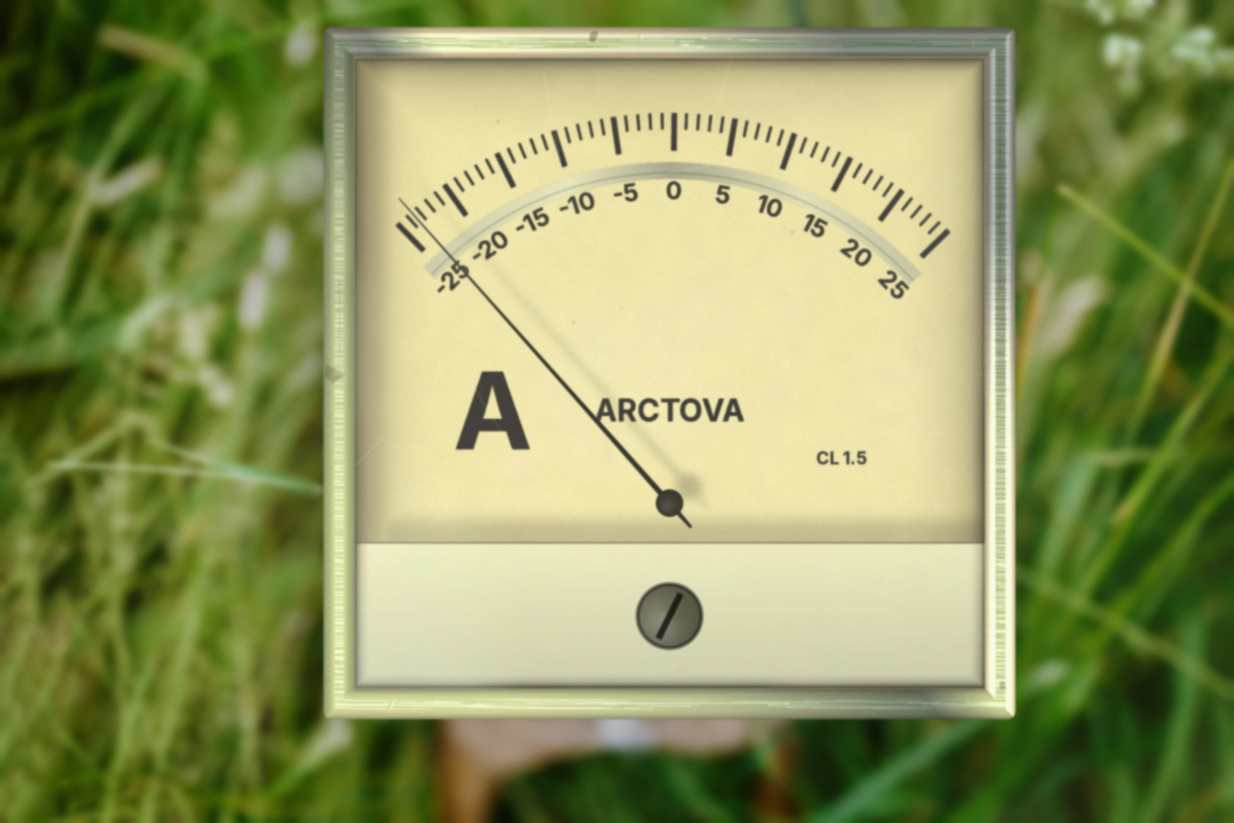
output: -23.5 (A)
